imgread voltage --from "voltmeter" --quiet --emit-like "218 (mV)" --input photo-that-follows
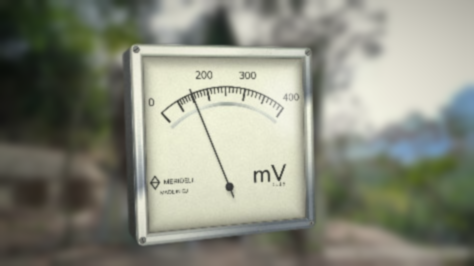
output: 150 (mV)
